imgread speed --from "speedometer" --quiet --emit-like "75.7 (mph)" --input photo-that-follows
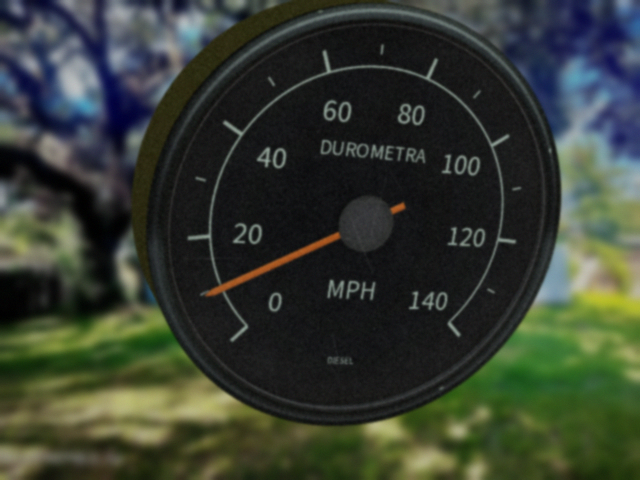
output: 10 (mph)
